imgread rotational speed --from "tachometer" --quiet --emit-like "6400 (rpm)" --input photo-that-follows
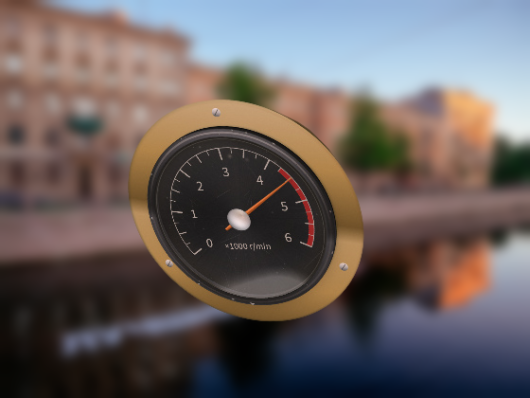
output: 4500 (rpm)
